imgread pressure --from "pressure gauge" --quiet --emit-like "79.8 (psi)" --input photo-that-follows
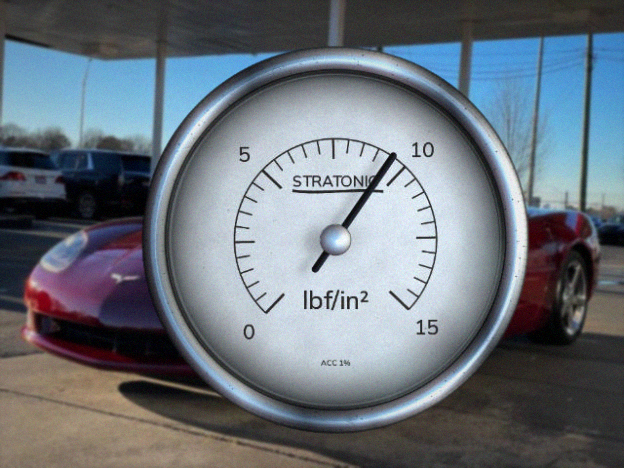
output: 9.5 (psi)
